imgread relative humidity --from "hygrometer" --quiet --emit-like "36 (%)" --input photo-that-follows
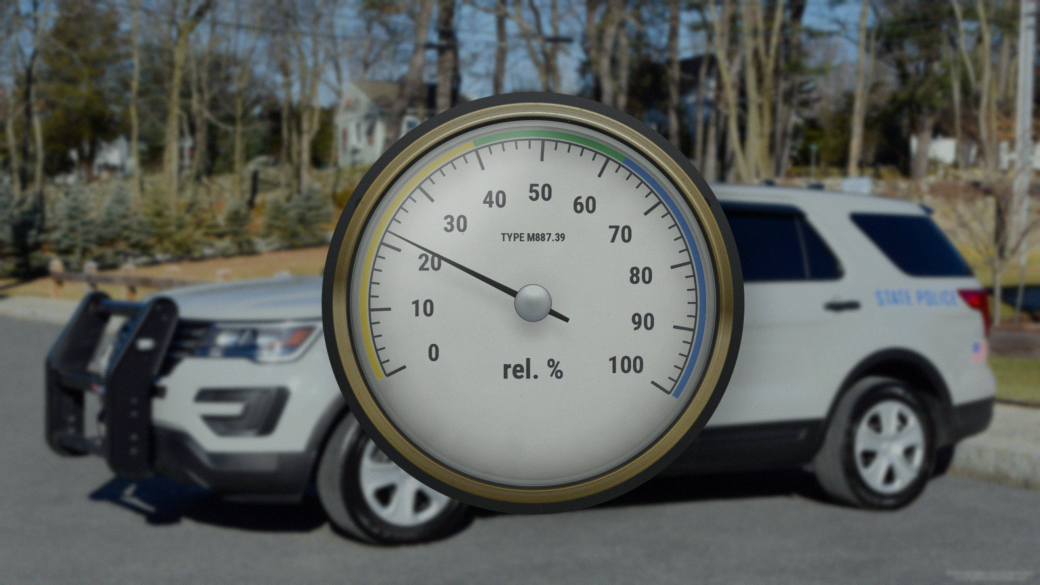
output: 22 (%)
